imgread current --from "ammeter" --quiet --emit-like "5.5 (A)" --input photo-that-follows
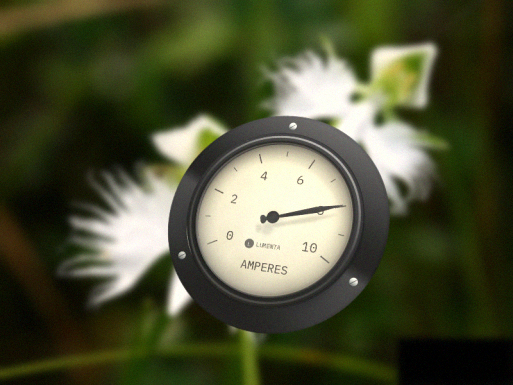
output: 8 (A)
